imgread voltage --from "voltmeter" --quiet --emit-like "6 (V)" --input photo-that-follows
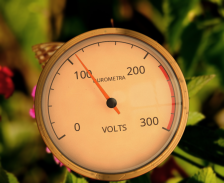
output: 110 (V)
